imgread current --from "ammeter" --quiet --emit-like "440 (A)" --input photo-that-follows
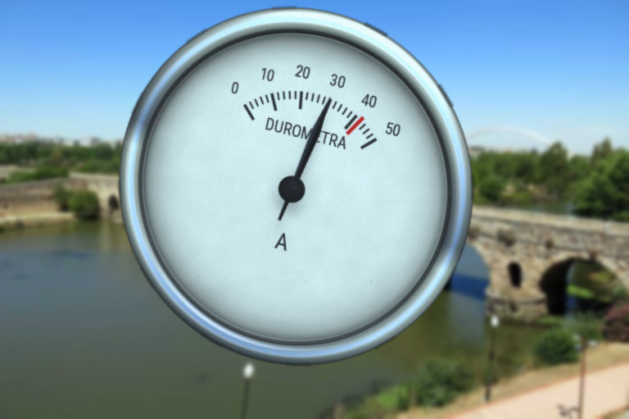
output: 30 (A)
